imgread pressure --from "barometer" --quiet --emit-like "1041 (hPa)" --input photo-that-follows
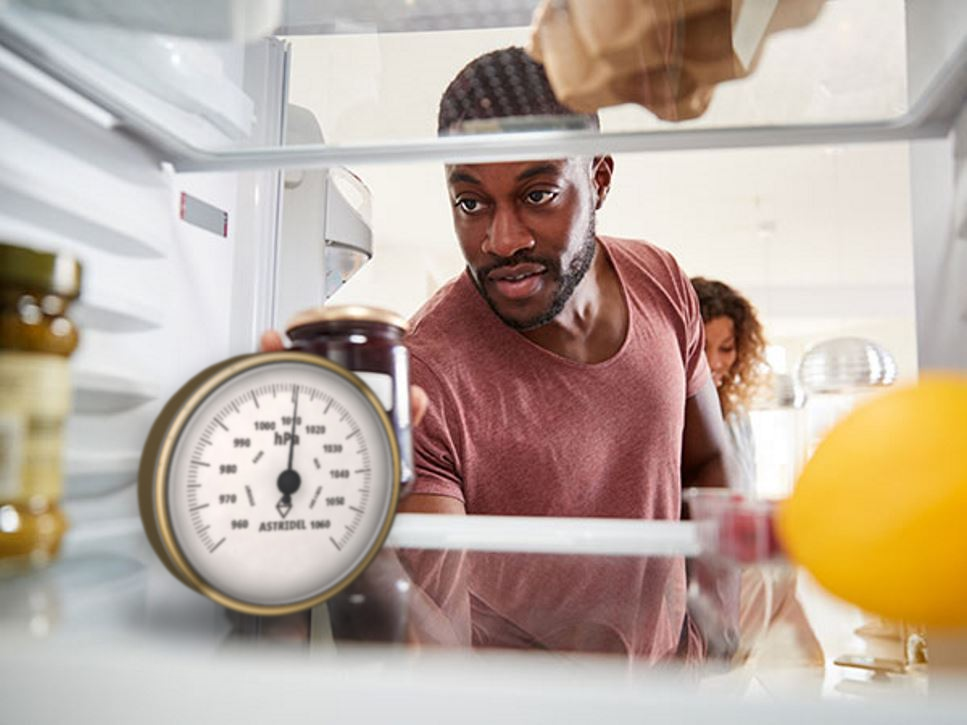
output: 1010 (hPa)
